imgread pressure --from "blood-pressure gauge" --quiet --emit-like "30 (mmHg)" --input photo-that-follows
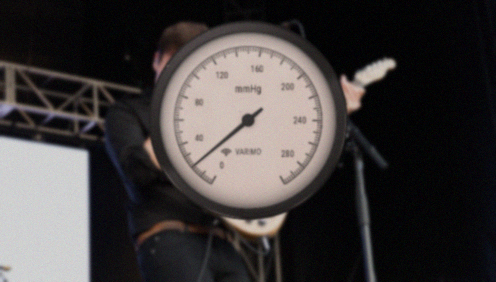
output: 20 (mmHg)
